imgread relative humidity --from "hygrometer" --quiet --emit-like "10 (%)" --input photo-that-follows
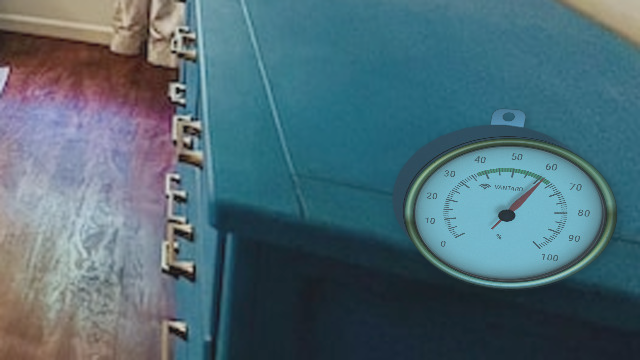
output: 60 (%)
